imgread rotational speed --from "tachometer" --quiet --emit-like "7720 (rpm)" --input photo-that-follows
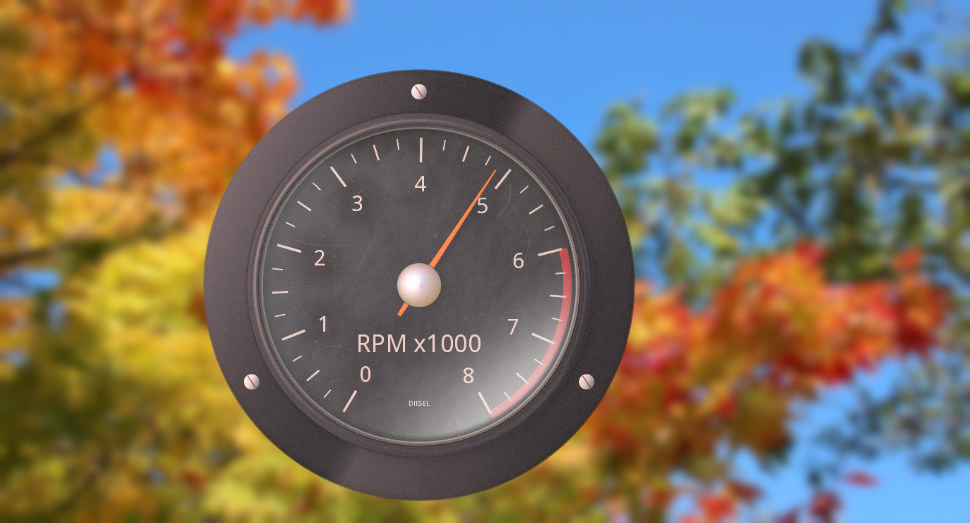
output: 4875 (rpm)
